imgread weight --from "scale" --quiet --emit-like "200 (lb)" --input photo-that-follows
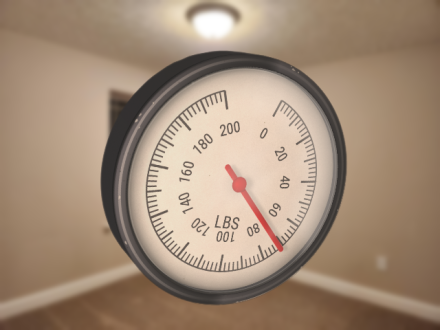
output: 72 (lb)
